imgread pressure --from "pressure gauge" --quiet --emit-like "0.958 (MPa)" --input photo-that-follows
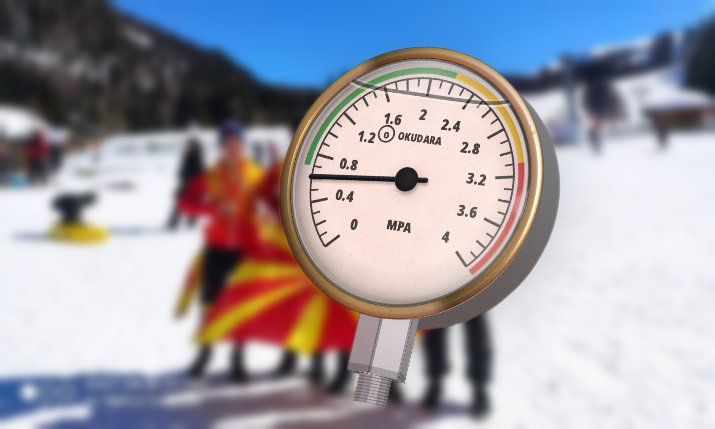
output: 0.6 (MPa)
